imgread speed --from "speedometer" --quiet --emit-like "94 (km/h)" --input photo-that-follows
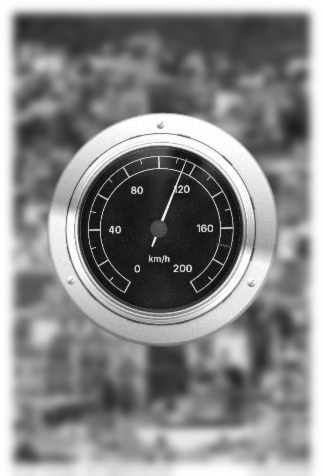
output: 115 (km/h)
